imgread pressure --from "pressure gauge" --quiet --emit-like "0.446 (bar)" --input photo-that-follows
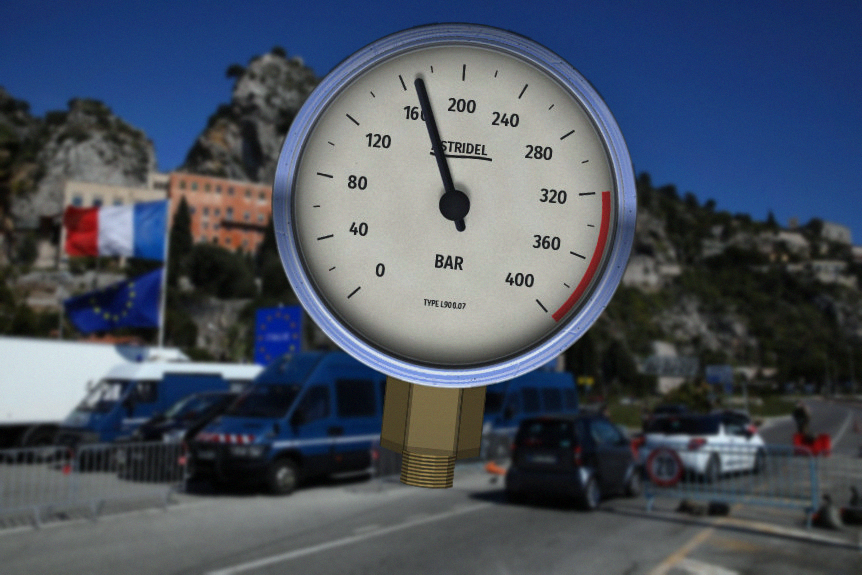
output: 170 (bar)
